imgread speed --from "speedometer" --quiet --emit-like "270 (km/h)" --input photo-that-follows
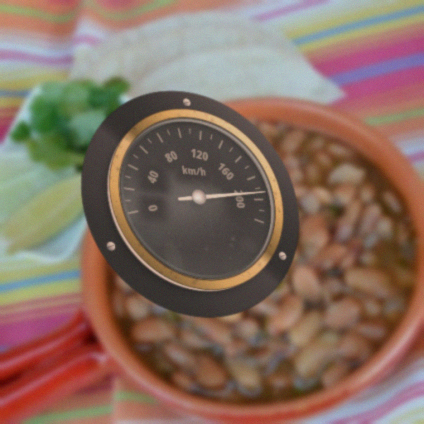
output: 195 (km/h)
